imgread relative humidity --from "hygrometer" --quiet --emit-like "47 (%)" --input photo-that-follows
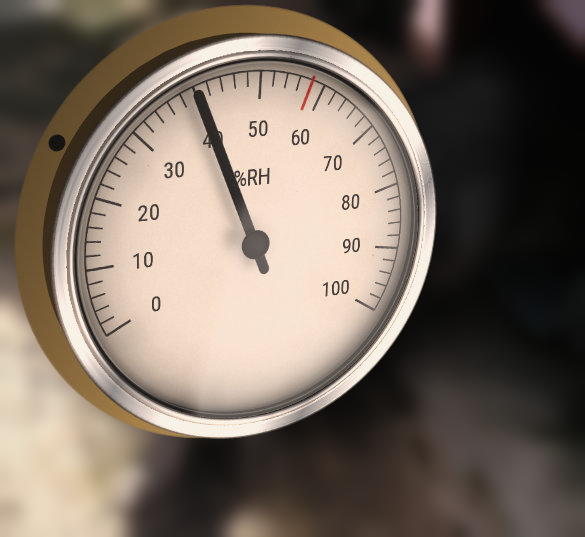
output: 40 (%)
